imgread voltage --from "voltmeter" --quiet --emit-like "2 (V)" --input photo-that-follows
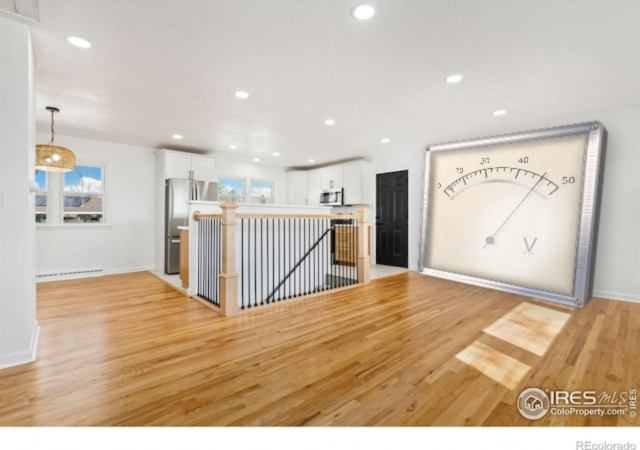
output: 46 (V)
